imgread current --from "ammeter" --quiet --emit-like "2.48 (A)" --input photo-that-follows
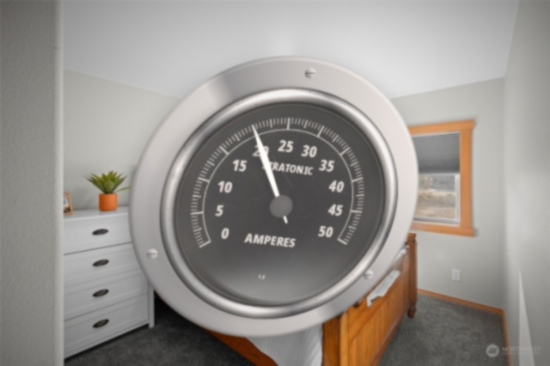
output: 20 (A)
